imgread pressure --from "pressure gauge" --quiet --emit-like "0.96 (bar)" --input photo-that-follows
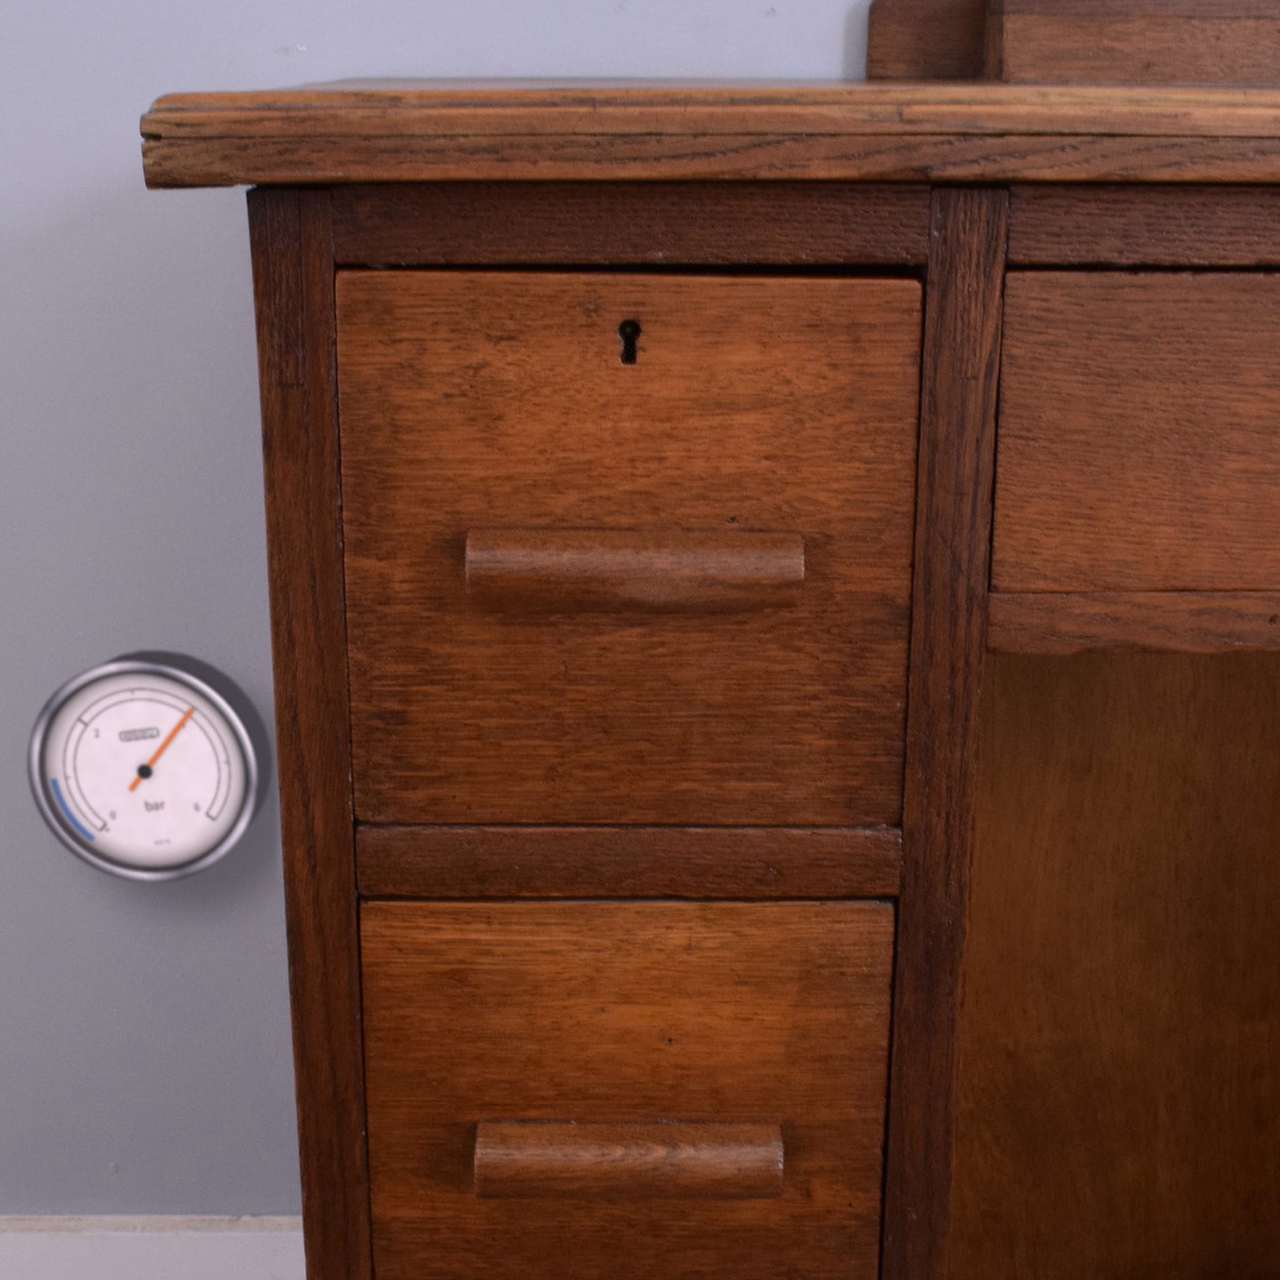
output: 4 (bar)
